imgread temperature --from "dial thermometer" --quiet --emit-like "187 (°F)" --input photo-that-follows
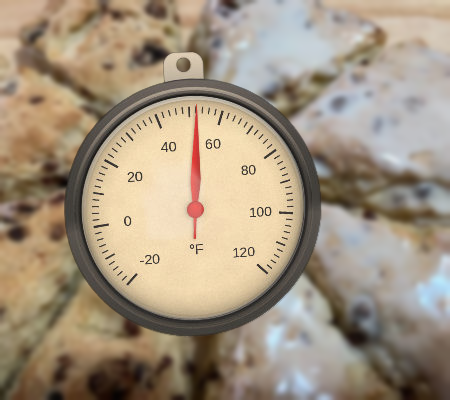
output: 52 (°F)
